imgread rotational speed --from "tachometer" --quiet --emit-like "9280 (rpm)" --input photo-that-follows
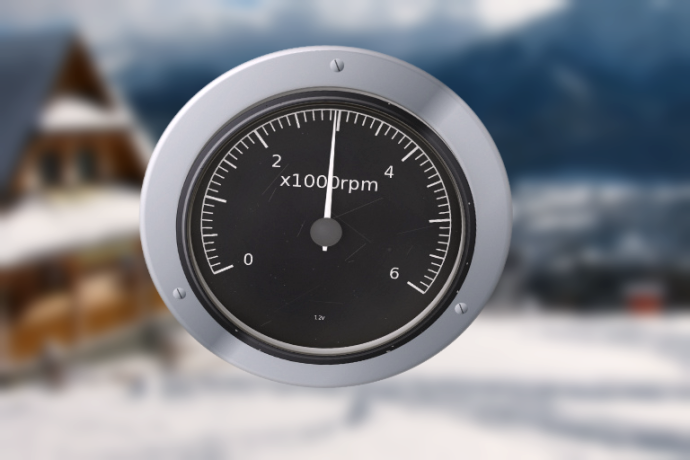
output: 2950 (rpm)
